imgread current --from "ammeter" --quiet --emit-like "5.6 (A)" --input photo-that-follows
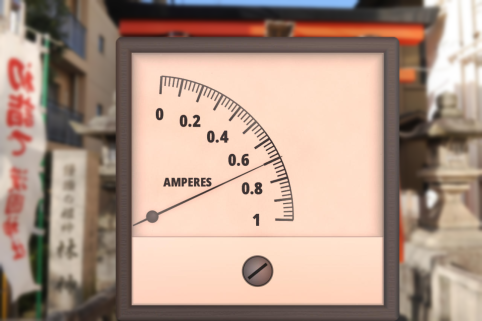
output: 0.7 (A)
